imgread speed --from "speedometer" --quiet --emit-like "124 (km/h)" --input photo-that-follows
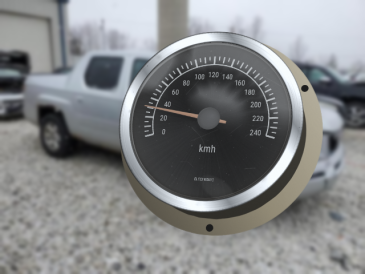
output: 30 (km/h)
